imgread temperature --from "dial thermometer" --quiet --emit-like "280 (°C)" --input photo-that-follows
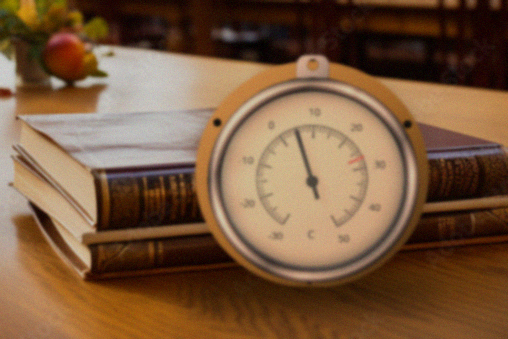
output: 5 (°C)
